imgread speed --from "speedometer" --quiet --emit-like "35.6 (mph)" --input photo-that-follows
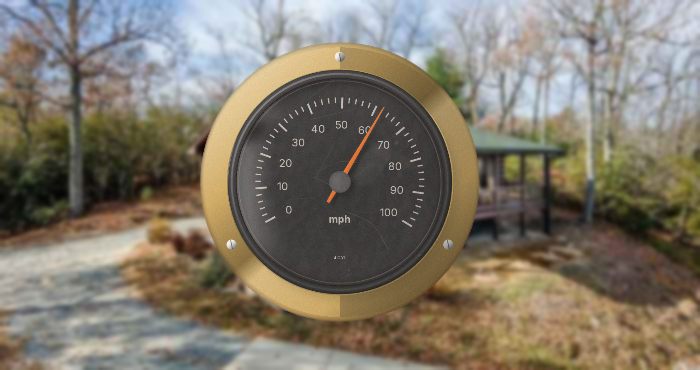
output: 62 (mph)
